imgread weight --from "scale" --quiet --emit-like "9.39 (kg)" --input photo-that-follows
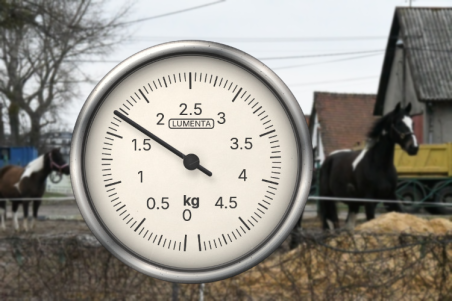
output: 1.7 (kg)
